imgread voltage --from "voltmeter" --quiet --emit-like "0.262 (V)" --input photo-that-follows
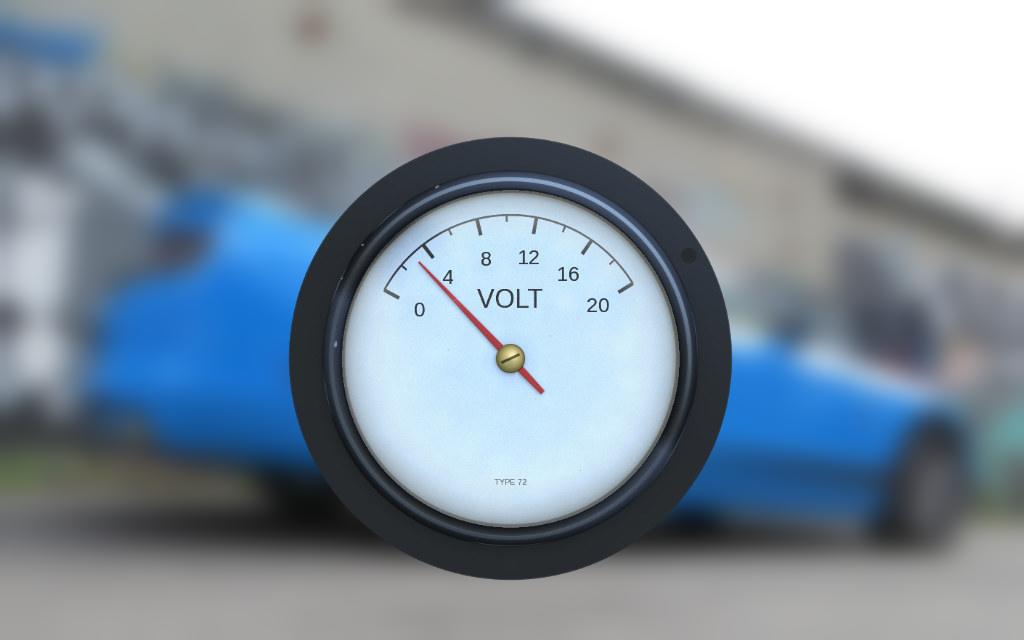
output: 3 (V)
